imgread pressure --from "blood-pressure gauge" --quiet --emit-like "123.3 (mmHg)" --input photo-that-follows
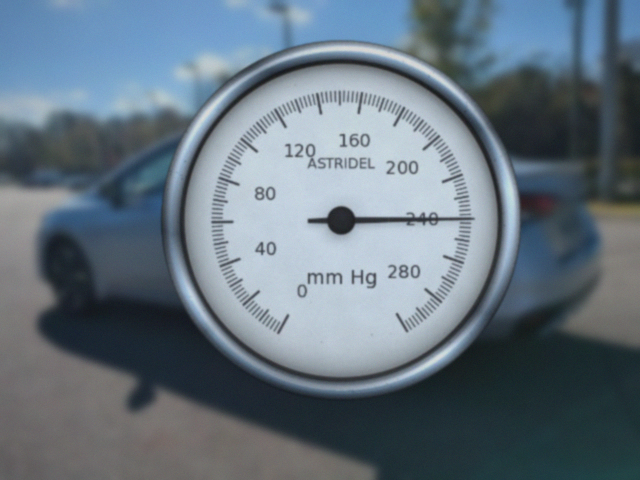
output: 240 (mmHg)
